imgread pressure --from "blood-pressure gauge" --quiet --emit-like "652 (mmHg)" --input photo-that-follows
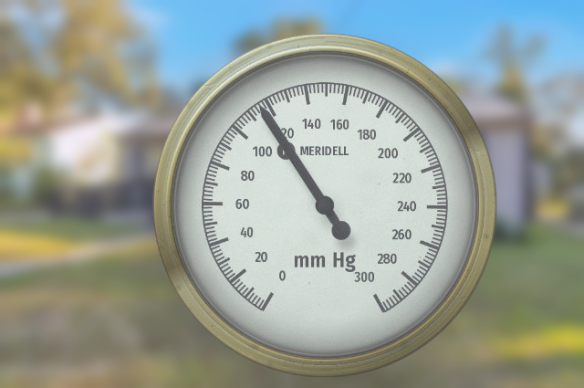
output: 116 (mmHg)
